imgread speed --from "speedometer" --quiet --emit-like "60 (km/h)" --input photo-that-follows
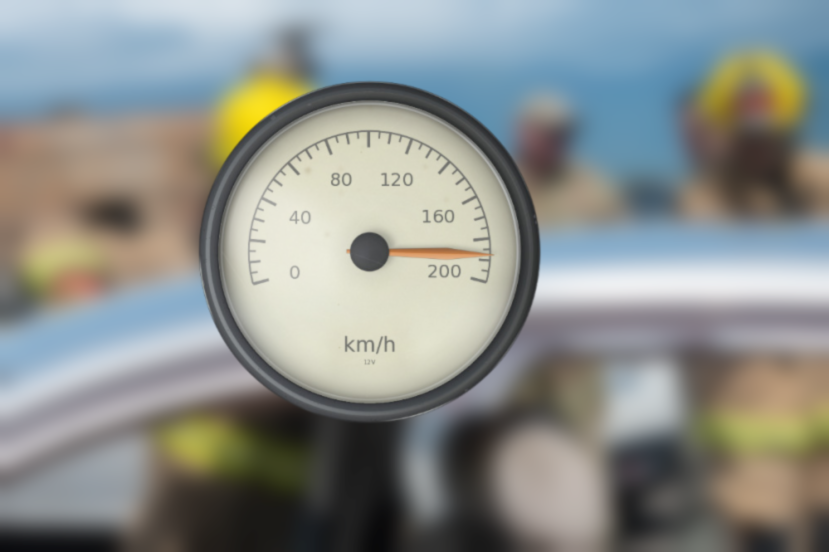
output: 187.5 (km/h)
